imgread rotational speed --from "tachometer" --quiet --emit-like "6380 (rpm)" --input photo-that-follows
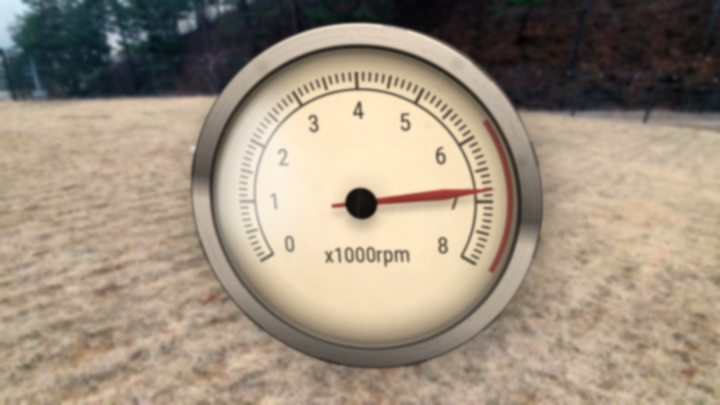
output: 6800 (rpm)
